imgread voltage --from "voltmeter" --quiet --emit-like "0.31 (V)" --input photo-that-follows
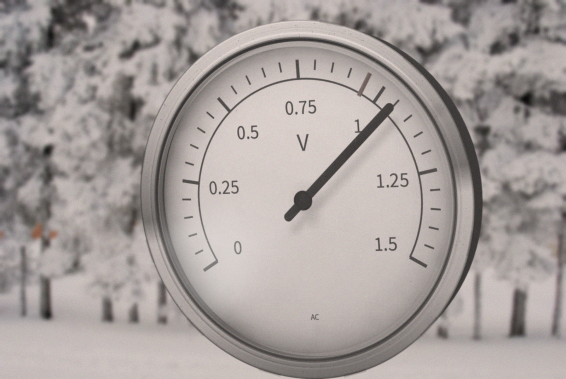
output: 1.05 (V)
